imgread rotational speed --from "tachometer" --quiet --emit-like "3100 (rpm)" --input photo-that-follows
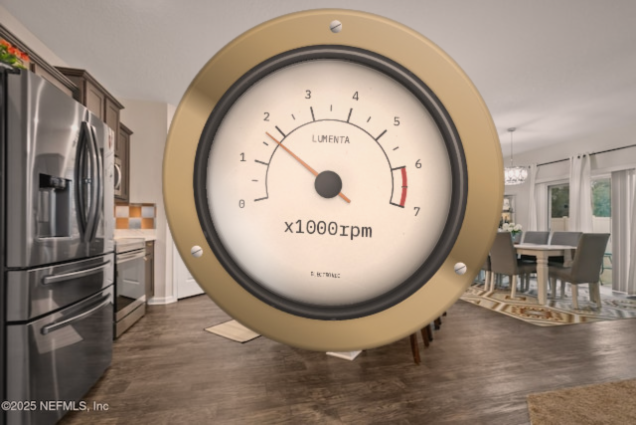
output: 1750 (rpm)
